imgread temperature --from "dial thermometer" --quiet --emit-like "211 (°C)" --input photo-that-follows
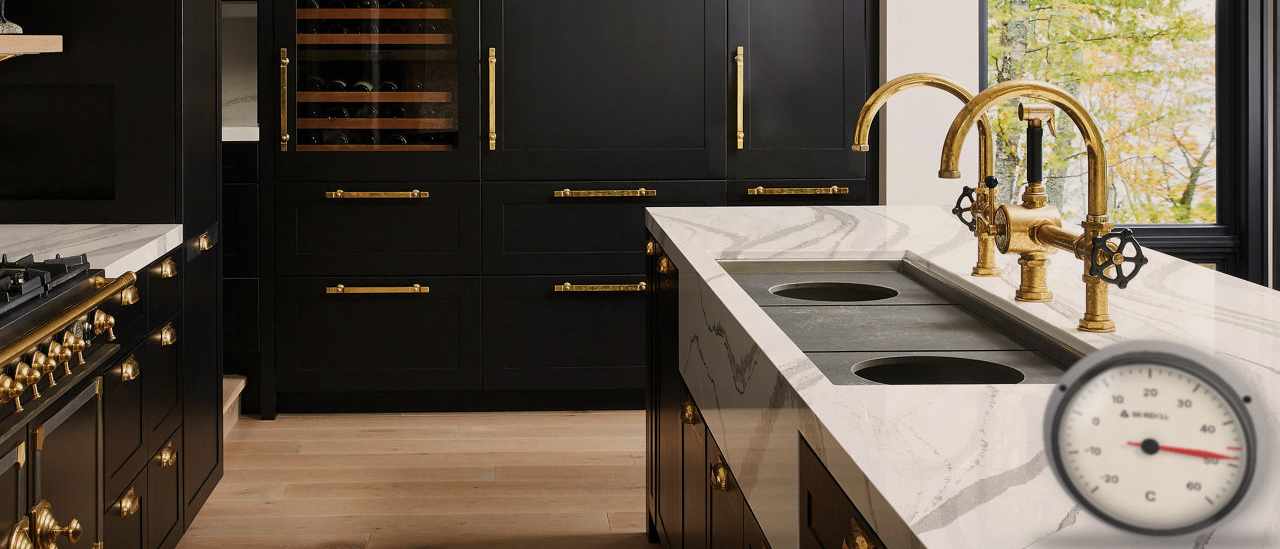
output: 48 (°C)
